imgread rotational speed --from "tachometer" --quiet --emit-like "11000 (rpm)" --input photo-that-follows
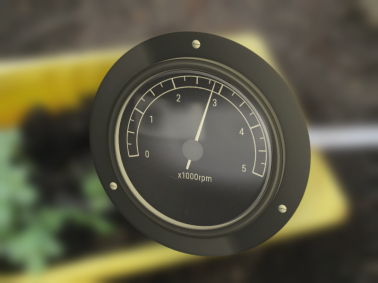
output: 2875 (rpm)
